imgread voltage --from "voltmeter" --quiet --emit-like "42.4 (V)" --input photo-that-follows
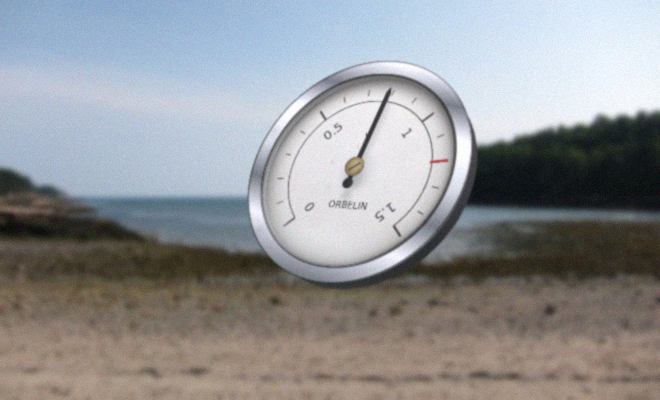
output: 0.8 (V)
